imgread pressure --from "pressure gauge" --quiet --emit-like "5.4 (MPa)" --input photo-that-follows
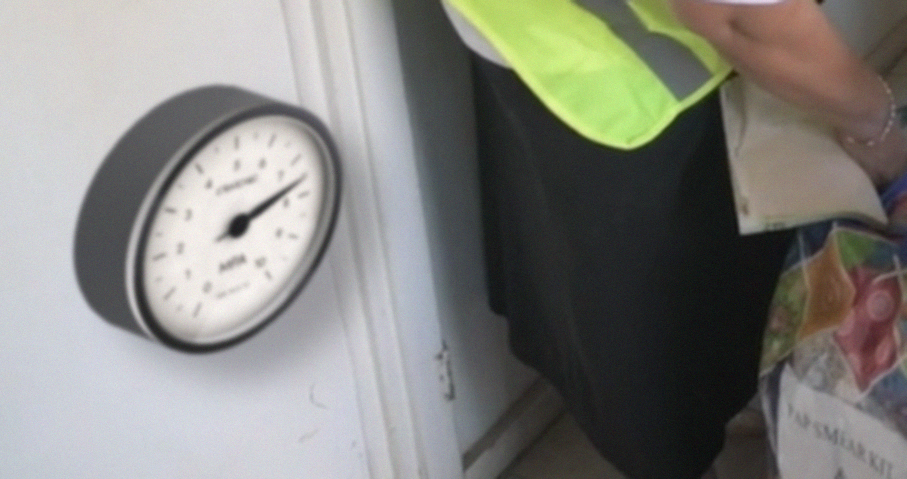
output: 7.5 (MPa)
